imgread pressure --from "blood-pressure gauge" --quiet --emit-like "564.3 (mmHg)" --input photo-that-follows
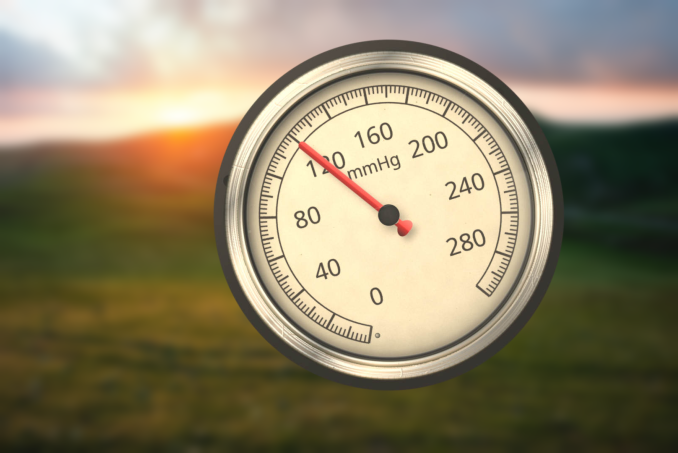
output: 120 (mmHg)
